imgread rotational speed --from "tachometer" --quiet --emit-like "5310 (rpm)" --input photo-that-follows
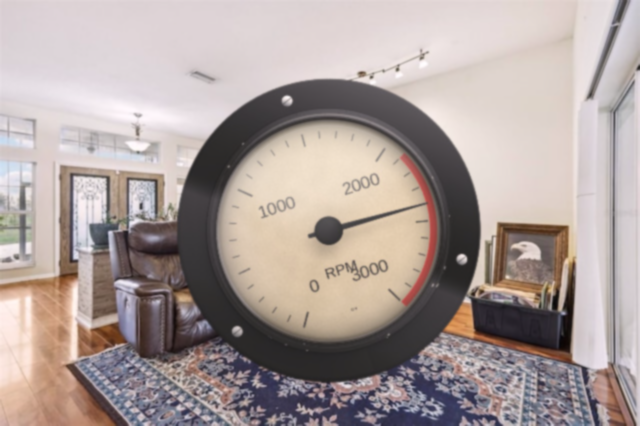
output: 2400 (rpm)
